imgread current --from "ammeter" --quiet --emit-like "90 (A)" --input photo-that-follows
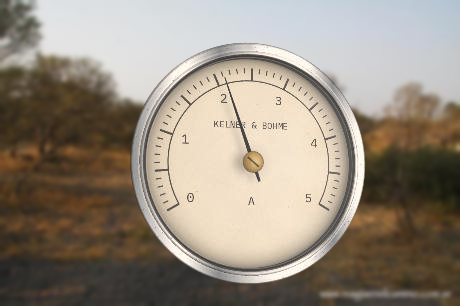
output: 2.1 (A)
